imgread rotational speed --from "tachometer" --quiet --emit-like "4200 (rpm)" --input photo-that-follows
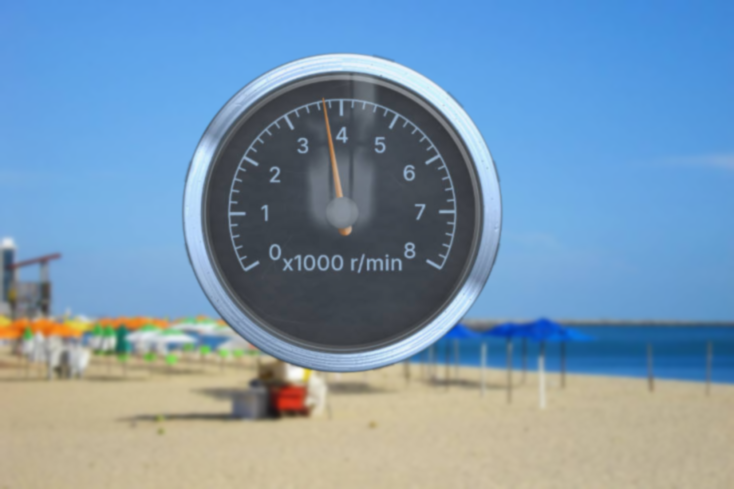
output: 3700 (rpm)
